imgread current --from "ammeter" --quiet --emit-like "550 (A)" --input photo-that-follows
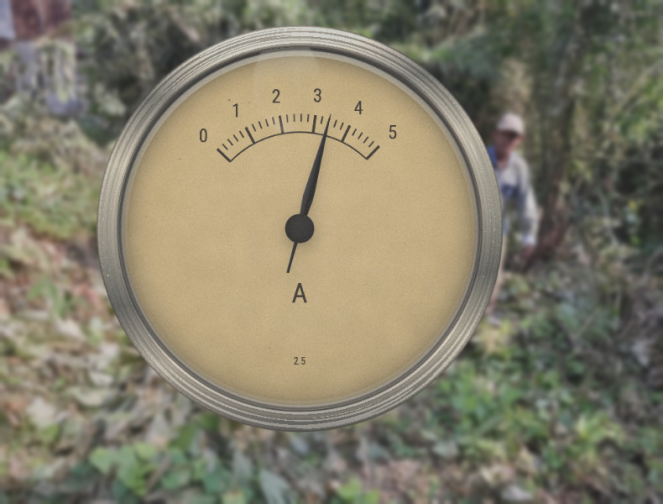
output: 3.4 (A)
